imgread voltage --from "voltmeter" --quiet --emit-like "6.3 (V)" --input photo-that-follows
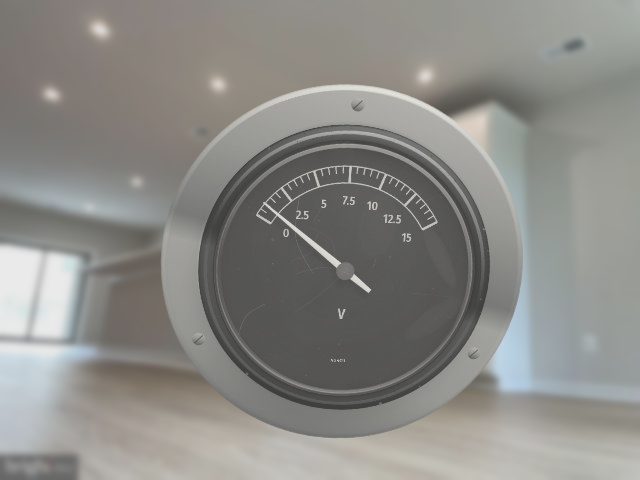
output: 1 (V)
